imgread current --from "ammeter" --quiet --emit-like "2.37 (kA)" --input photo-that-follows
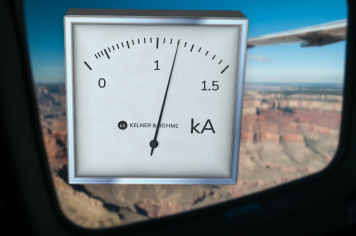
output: 1.15 (kA)
